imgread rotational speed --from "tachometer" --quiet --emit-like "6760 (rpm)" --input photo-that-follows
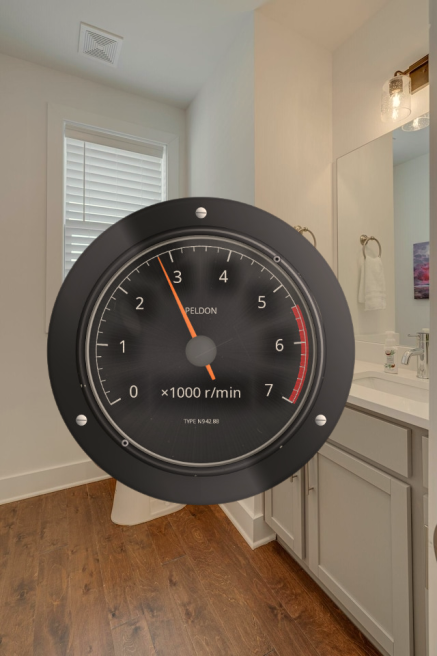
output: 2800 (rpm)
